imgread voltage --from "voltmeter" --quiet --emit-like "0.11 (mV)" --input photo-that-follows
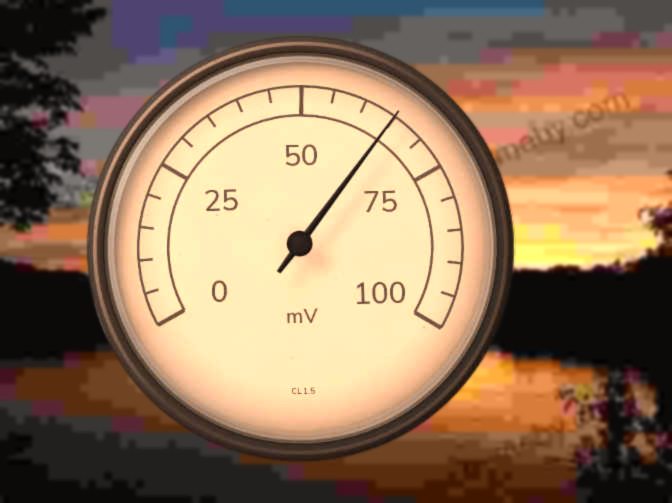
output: 65 (mV)
